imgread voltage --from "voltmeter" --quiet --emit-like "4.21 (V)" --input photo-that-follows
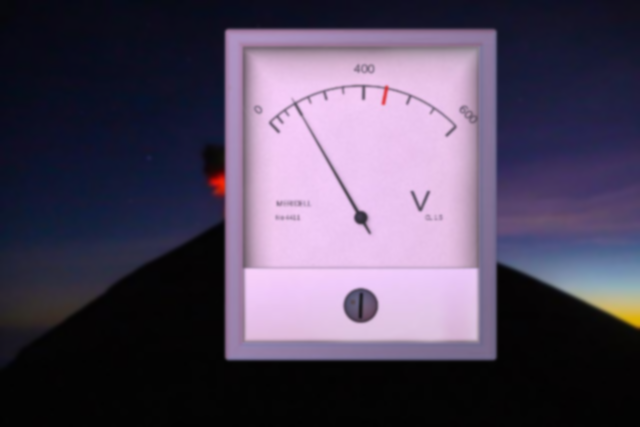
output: 200 (V)
